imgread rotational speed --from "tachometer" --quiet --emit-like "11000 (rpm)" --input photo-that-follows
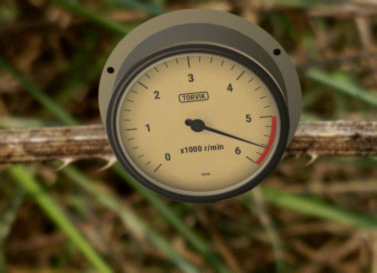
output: 5600 (rpm)
